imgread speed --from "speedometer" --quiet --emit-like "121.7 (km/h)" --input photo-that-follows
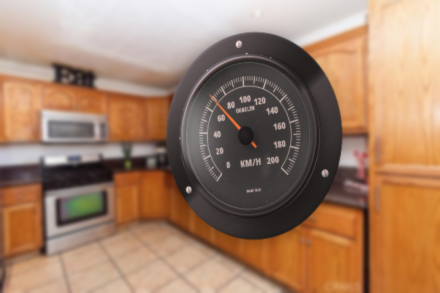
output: 70 (km/h)
